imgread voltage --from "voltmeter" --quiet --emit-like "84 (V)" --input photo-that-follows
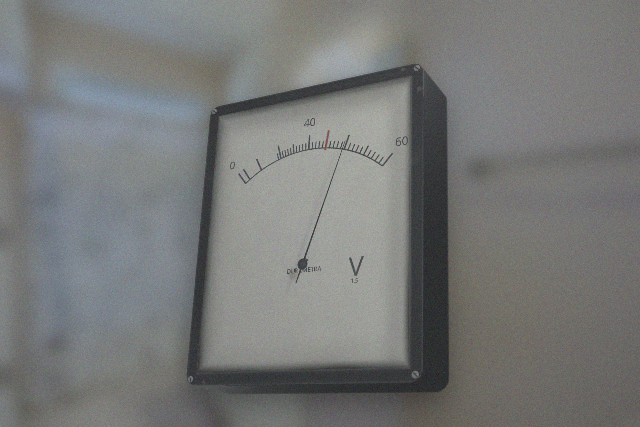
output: 50 (V)
